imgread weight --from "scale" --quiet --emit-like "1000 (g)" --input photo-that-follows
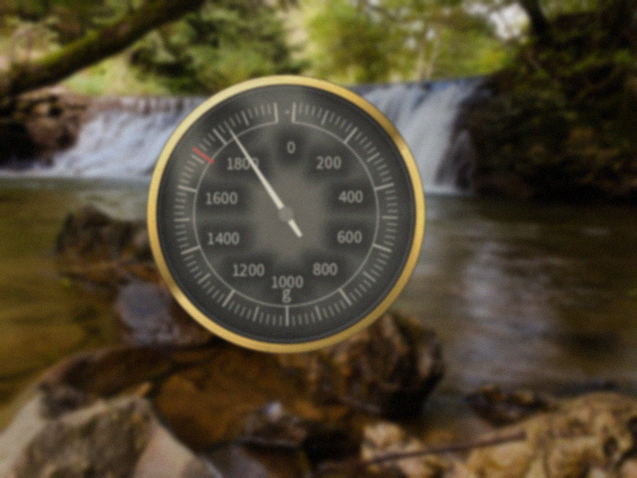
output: 1840 (g)
